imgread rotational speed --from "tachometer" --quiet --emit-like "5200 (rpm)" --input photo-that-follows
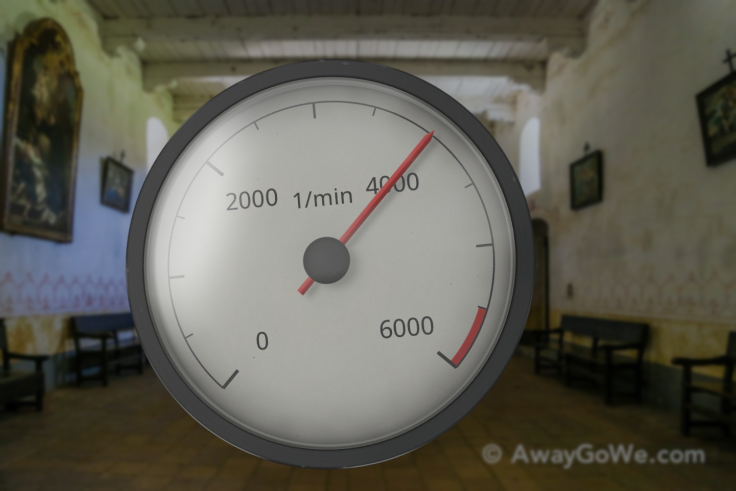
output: 4000 (rpm)
